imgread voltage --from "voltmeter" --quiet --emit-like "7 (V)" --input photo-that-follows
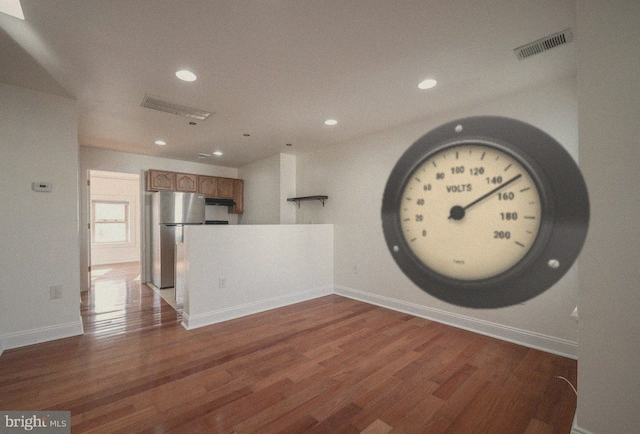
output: 150 (V)
